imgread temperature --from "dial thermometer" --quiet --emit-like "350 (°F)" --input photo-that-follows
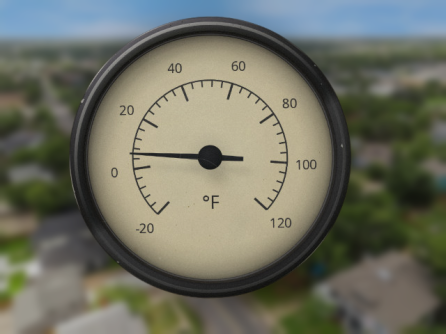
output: 6 (°F)
